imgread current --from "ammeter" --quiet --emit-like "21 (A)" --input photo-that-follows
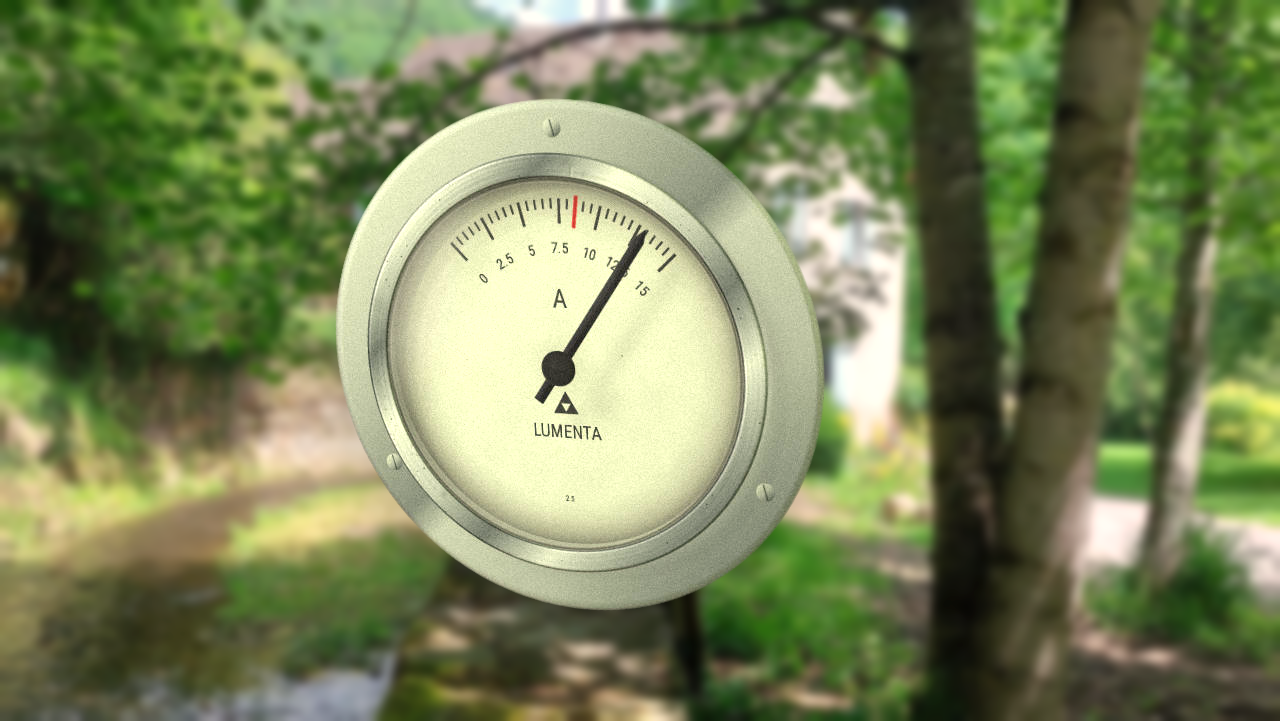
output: 13 (A)
